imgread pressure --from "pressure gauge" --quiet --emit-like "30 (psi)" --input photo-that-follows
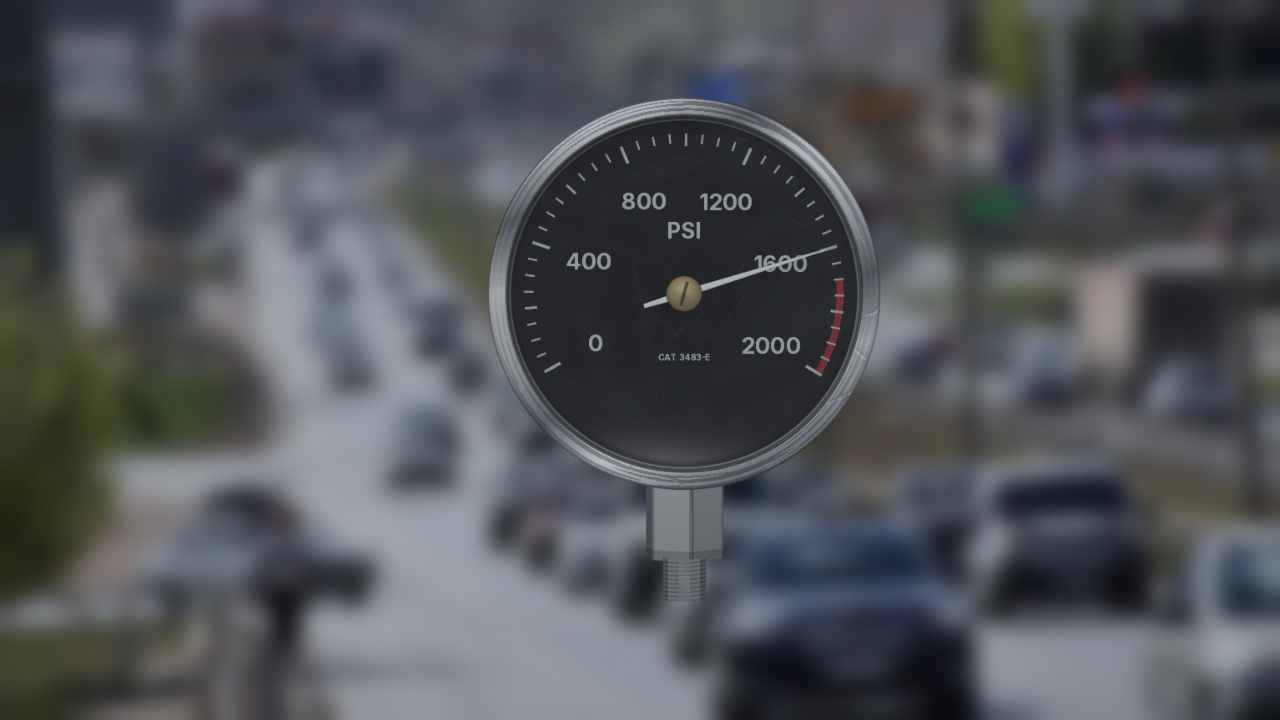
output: 1600 (psi)
